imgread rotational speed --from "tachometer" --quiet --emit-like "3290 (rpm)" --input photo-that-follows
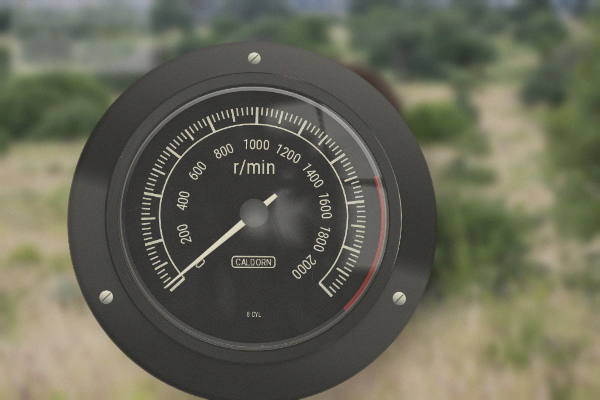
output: 20 (rpm)
